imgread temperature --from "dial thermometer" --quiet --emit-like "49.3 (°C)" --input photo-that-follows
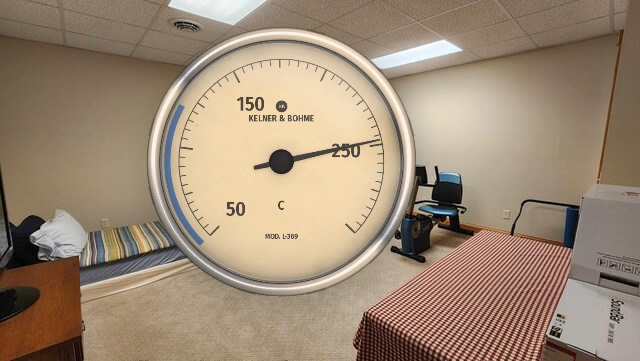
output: 247.5 (°C)
